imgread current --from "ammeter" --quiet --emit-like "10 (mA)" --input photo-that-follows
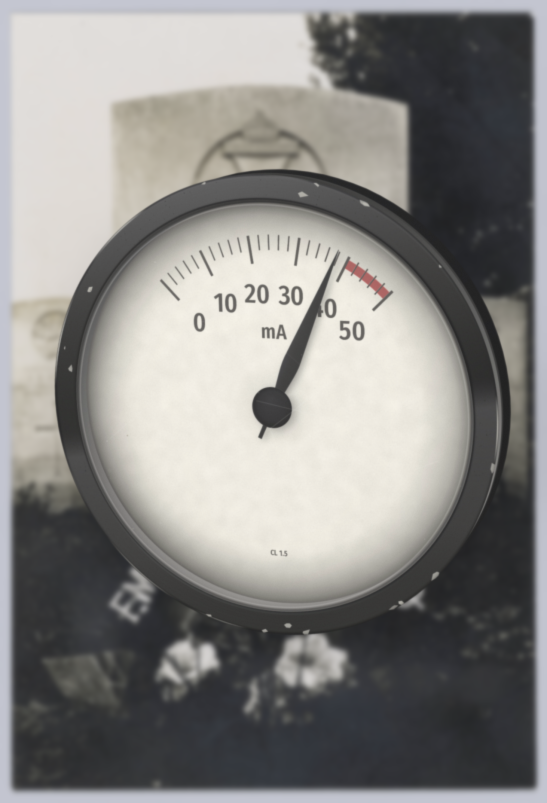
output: 38 (mA)
